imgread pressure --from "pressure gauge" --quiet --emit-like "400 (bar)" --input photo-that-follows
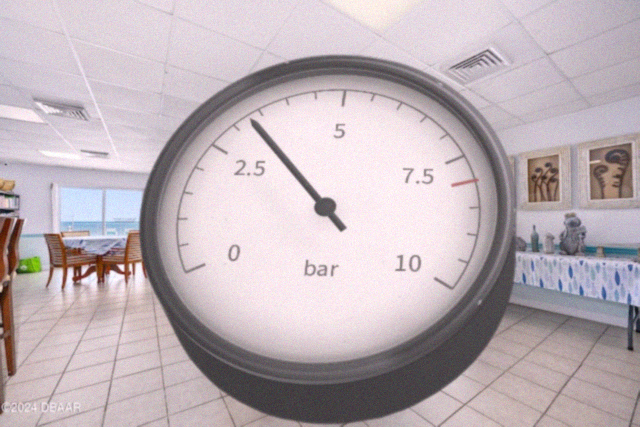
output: 3.25 (bar)
